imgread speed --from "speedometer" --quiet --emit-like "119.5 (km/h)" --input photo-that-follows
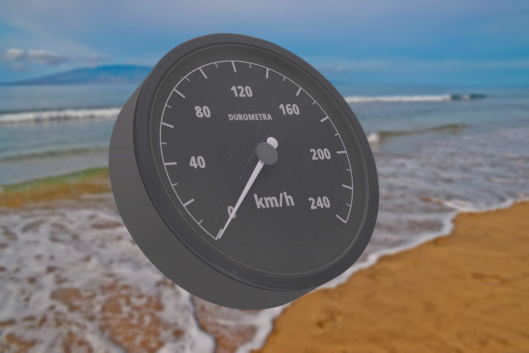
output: 0 (km/h)
